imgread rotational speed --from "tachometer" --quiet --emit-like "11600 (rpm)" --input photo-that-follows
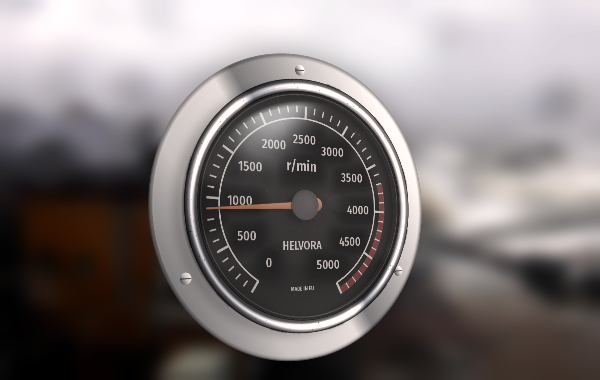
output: 900 (rpm)
